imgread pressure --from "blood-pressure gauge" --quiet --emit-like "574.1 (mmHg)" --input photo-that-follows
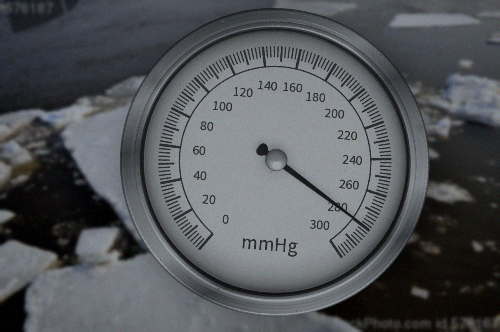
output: 280 (mmHg)
